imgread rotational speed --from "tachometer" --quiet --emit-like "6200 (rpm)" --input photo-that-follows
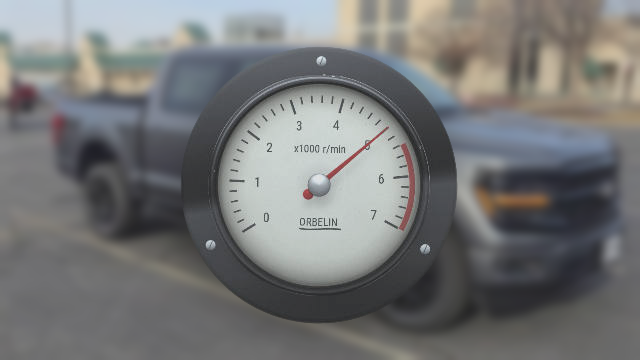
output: 5000 (rpm)
